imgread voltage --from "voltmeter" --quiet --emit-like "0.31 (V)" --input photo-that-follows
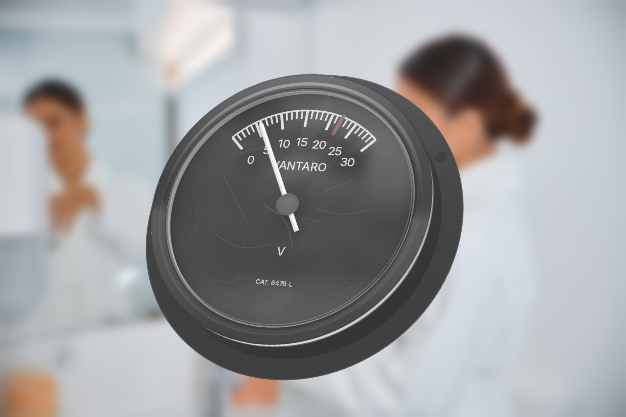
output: 6 (V)
